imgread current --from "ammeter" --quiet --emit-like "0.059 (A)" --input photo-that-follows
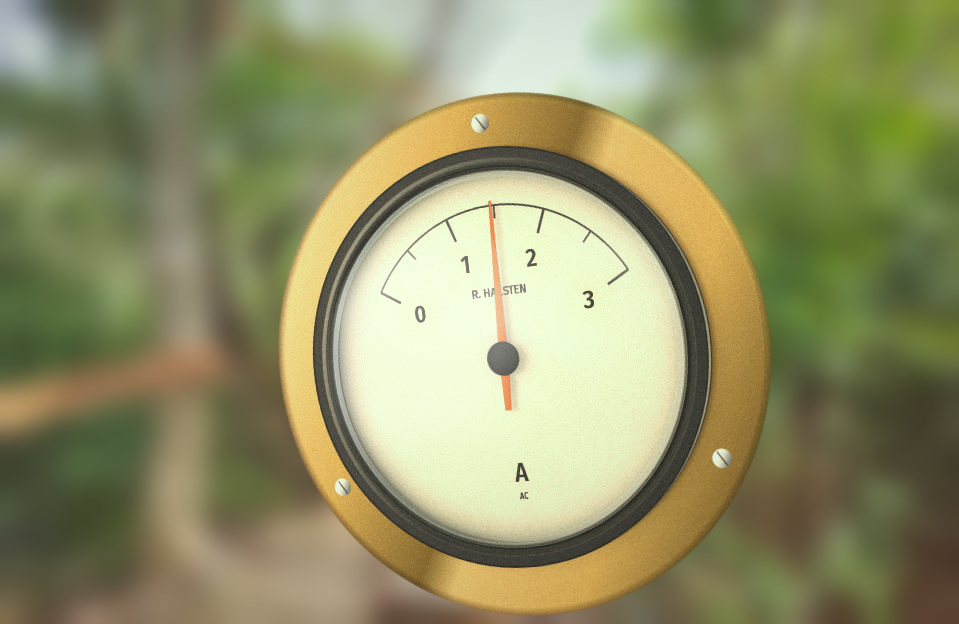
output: 1.5 (A)
